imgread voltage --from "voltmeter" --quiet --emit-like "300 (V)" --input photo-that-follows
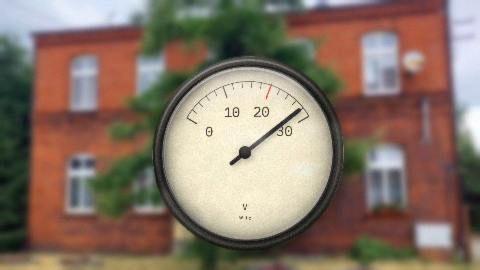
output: 28 (V)
